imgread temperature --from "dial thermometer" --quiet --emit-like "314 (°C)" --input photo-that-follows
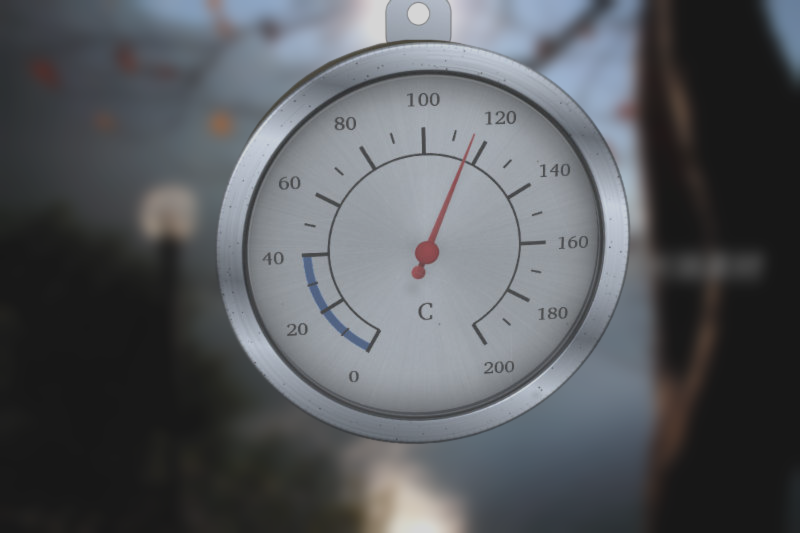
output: 115 (°C)
